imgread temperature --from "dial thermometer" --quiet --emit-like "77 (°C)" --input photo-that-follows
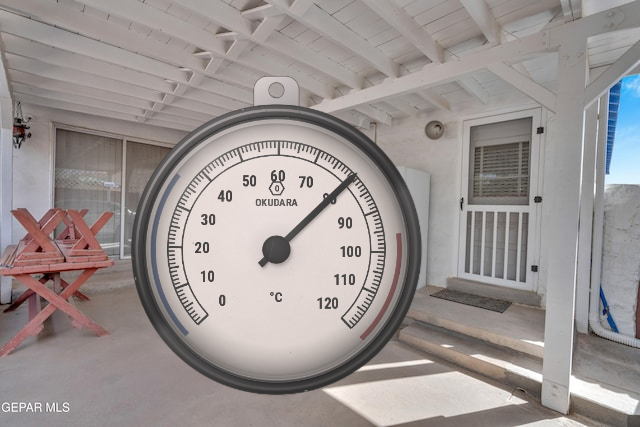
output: 80 (°C)
